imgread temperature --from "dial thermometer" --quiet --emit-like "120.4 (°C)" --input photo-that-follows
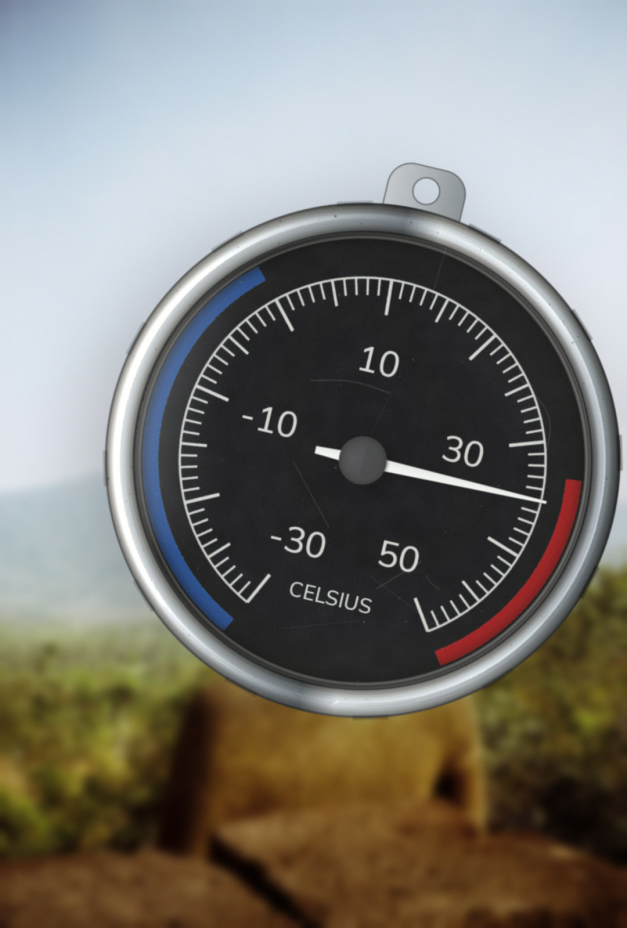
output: 35 (°C)
